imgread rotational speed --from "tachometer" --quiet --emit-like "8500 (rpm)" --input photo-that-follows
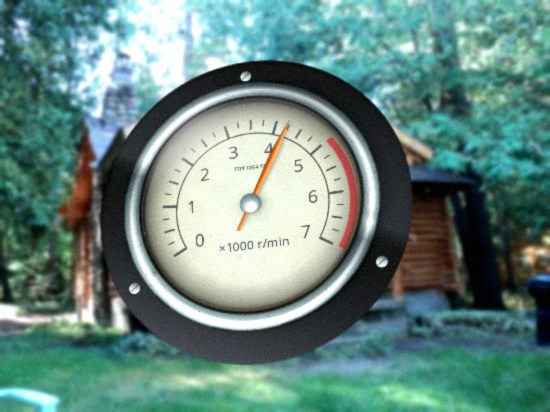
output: 4250 (rpm)
